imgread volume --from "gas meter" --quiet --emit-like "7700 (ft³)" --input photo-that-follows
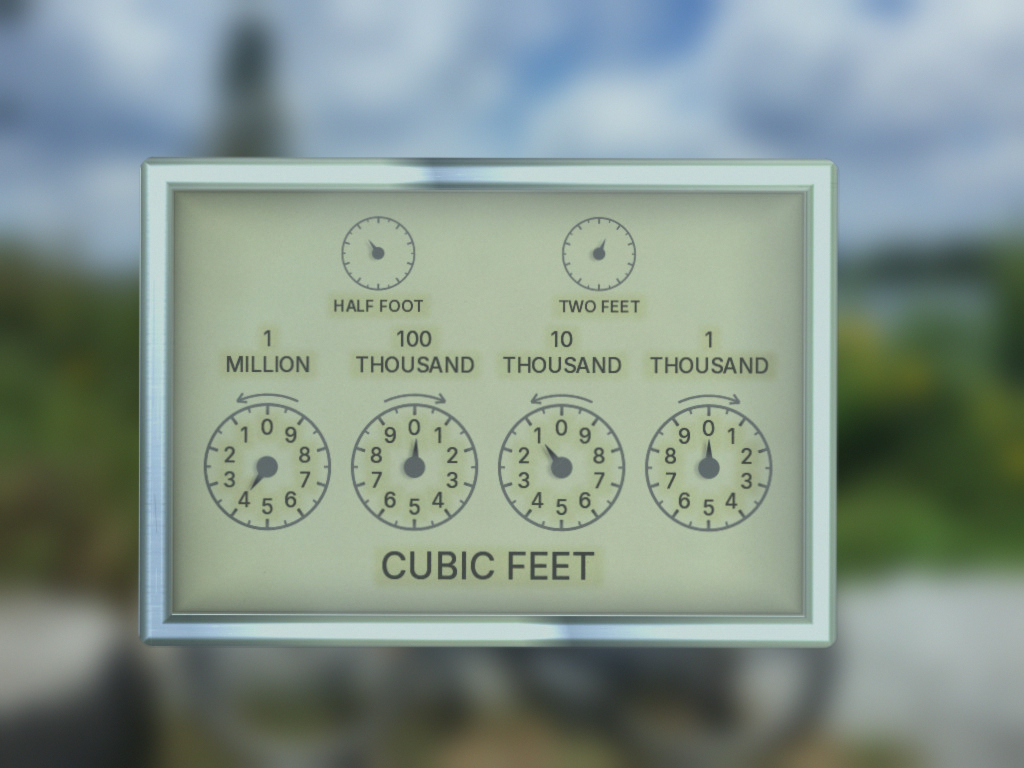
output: 401000 (ft³)
